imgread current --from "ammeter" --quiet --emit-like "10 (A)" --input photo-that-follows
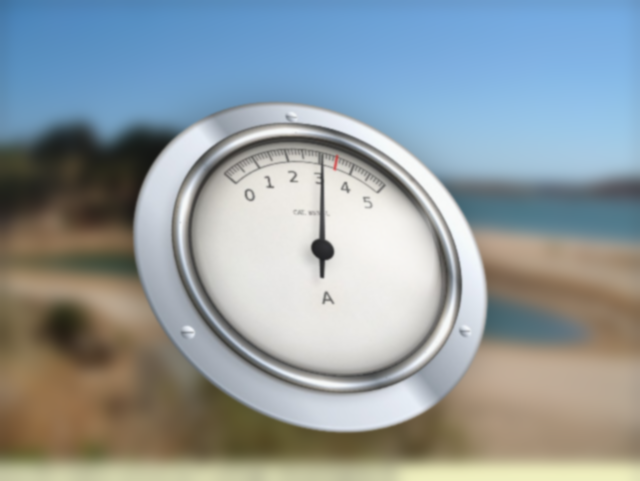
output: 3 (A)
